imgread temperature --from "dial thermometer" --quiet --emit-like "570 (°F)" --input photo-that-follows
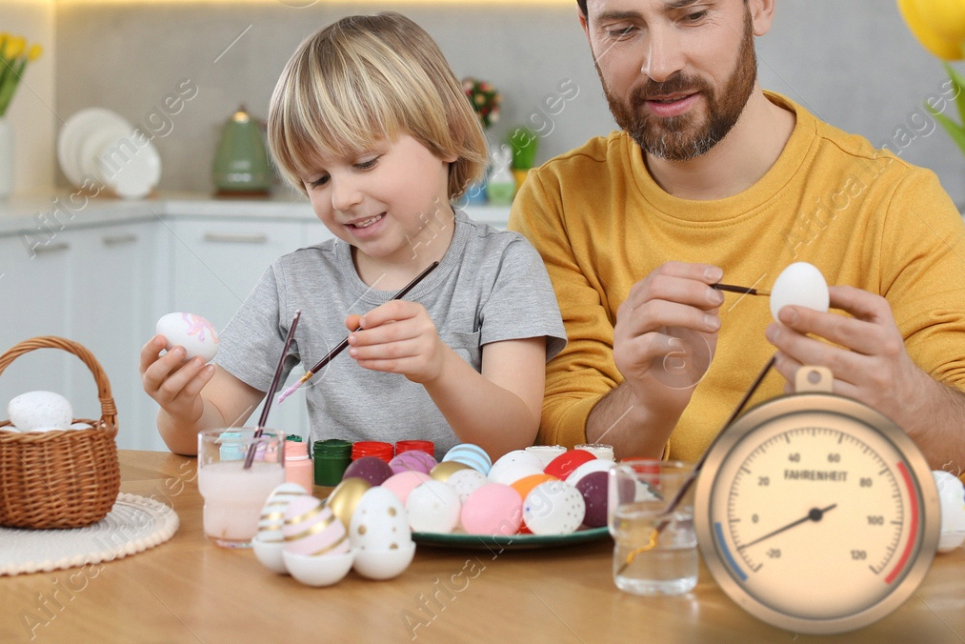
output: -10 (°F)
